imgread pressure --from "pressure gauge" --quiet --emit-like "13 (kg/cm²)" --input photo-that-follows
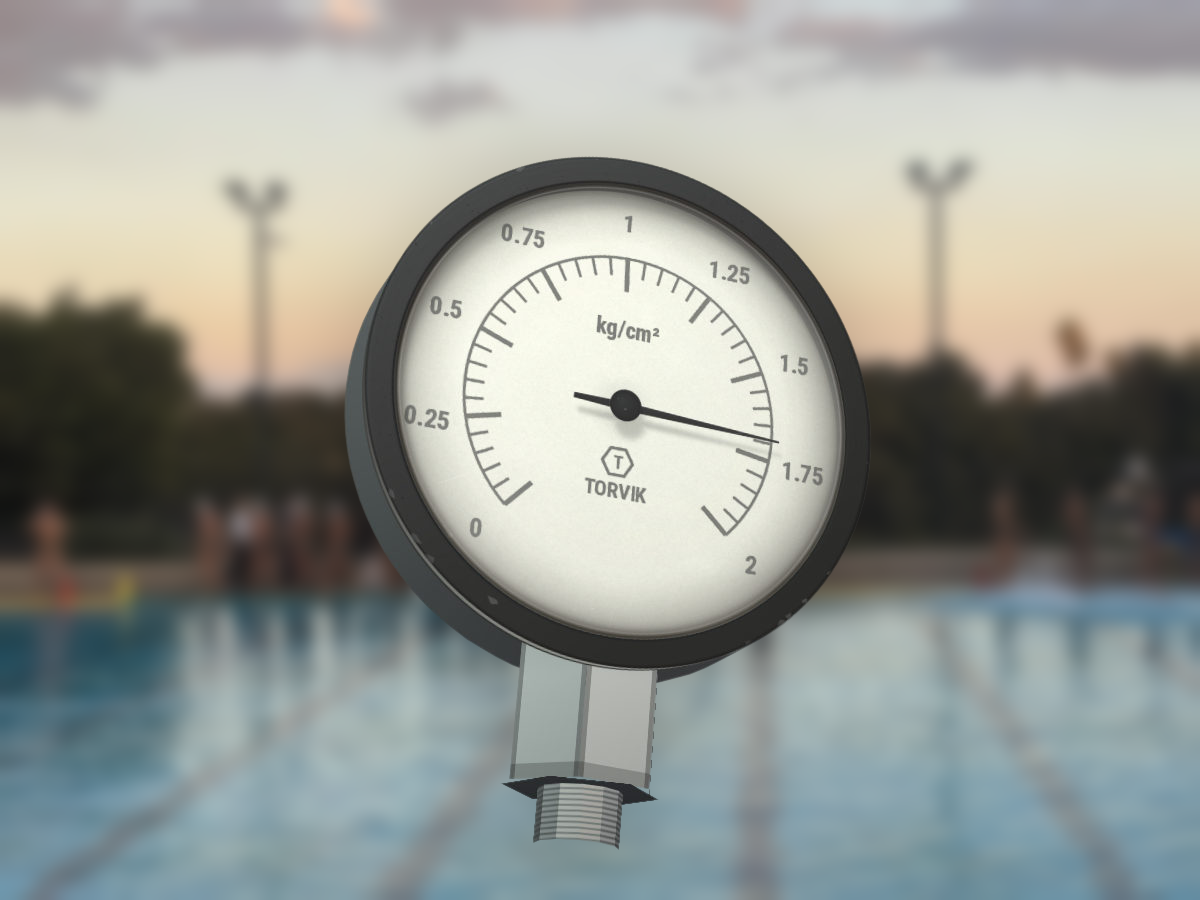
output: 1.7 (kg/cm²)
